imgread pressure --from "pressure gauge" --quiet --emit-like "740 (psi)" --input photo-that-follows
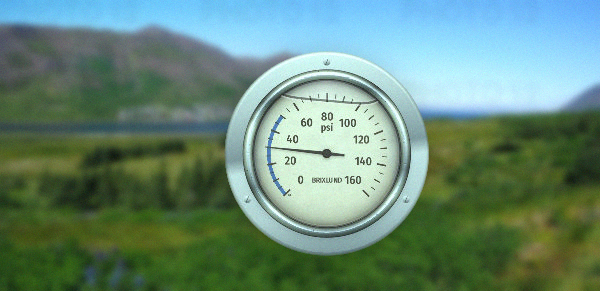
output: 30 (psi)
